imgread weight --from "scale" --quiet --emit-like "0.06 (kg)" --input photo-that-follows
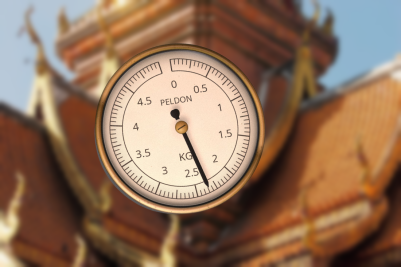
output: 2.35 (kg)
